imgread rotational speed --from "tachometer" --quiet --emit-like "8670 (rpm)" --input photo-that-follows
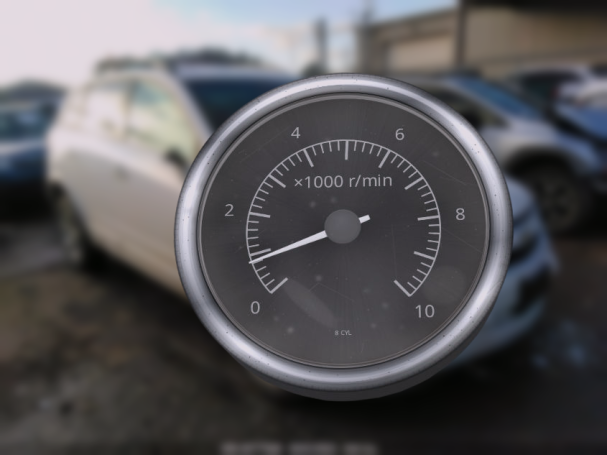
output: 800 (rpm)
